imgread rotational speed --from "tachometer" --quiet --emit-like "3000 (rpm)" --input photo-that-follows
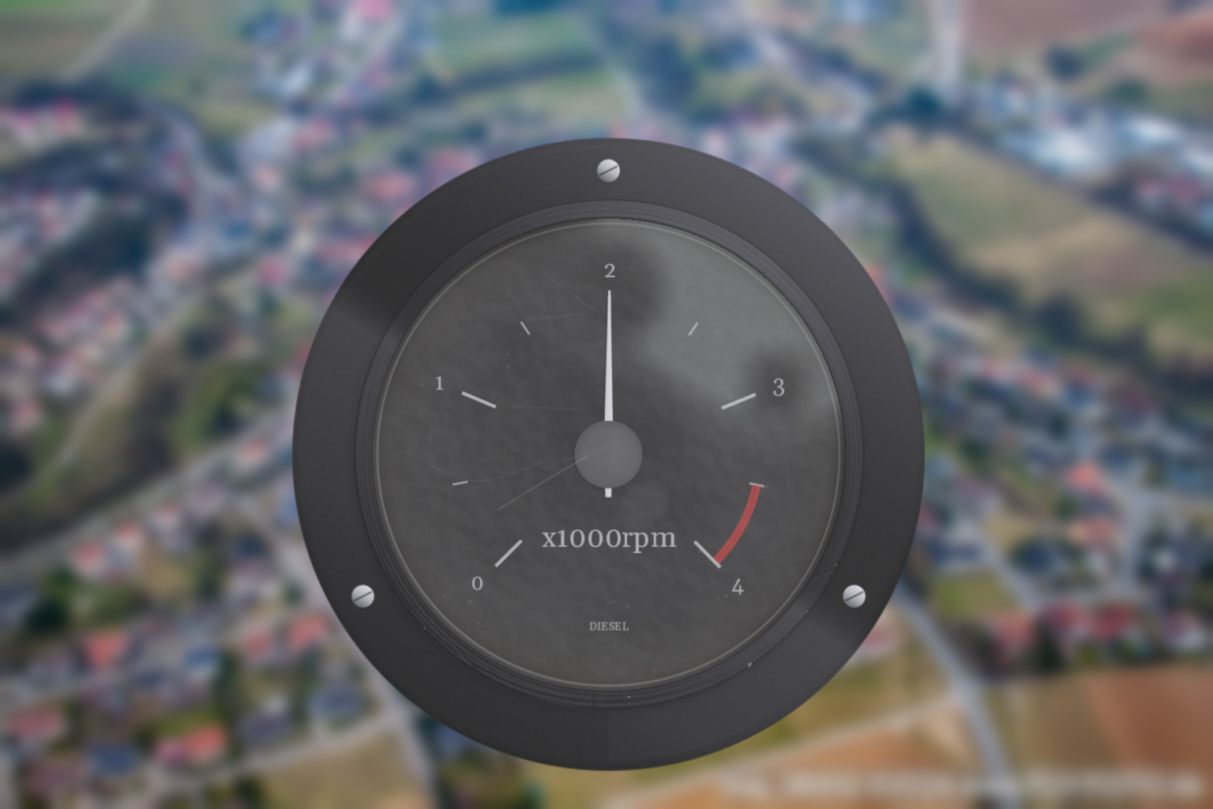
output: 2000 (rpm)
